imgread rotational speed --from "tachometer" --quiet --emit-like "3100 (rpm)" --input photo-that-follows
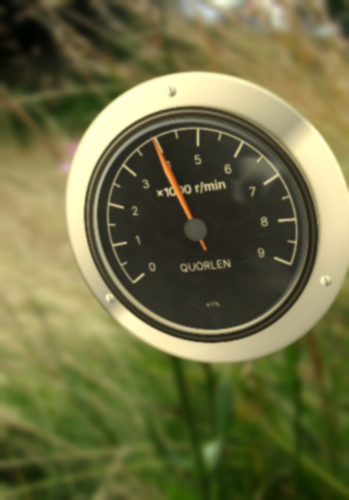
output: 4000 (rpm)
